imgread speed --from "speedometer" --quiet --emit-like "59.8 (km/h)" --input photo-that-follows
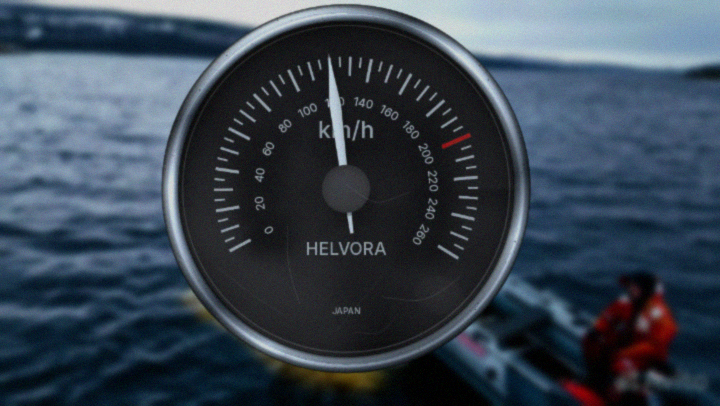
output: 120 (km/h)
